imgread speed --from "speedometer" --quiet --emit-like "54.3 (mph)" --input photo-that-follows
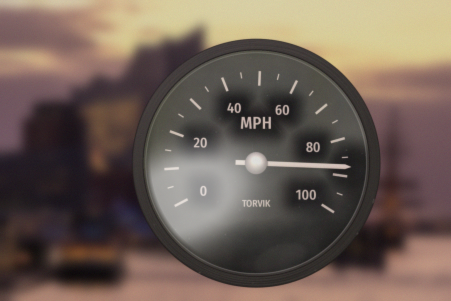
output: 87.5 (mph)
